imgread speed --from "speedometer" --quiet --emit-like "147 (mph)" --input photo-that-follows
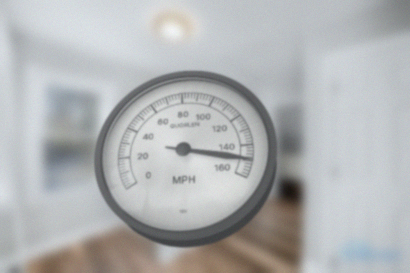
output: 150 (mph)
